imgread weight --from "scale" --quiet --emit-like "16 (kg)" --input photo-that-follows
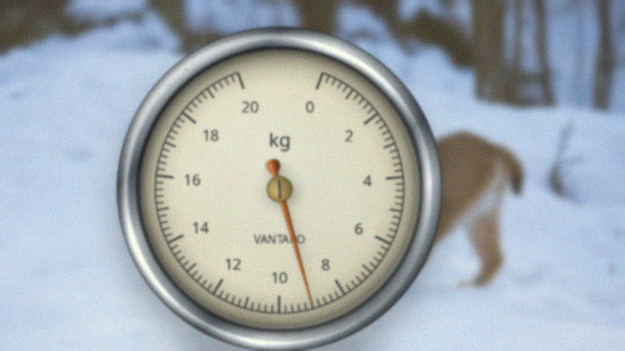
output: 9 (kg)
